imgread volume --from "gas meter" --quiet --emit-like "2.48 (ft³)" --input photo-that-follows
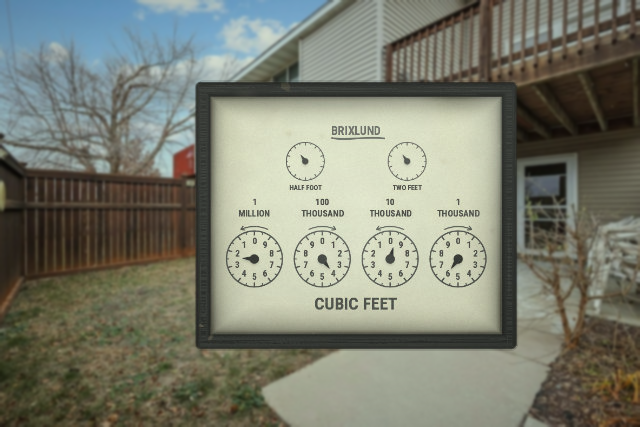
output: 239600 (ft³)
